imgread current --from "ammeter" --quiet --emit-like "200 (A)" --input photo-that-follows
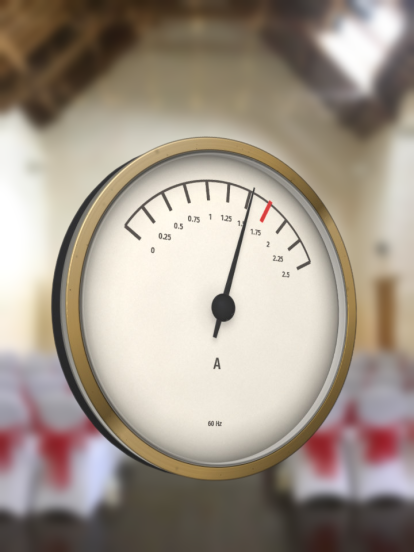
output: 1.5 (A)
